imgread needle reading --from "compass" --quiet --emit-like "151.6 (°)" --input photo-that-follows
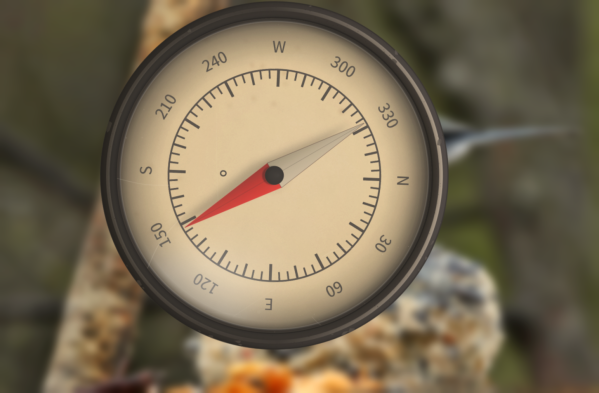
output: 147.5 (°)
